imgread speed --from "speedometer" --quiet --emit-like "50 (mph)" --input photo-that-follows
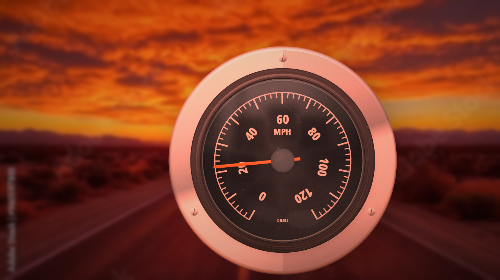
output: 22 (mph)
